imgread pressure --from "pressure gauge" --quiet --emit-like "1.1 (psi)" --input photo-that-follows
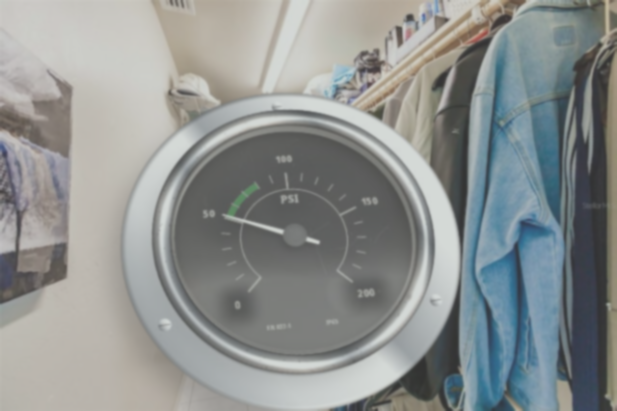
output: 50 (psi)
